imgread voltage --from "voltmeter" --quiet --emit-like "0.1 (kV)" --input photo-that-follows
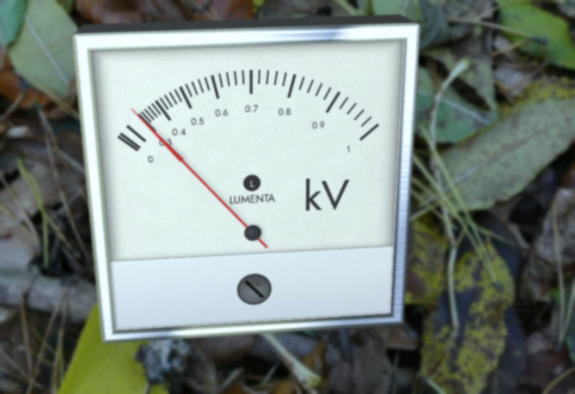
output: 0.3 (kV)
